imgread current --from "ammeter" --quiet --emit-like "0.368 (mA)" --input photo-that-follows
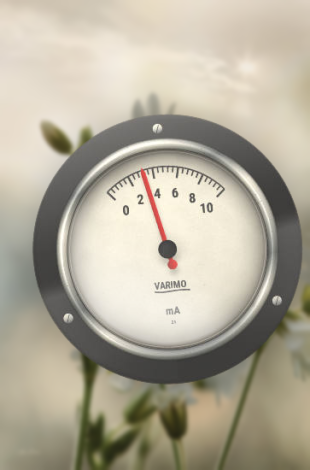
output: 3.2 (mA)
